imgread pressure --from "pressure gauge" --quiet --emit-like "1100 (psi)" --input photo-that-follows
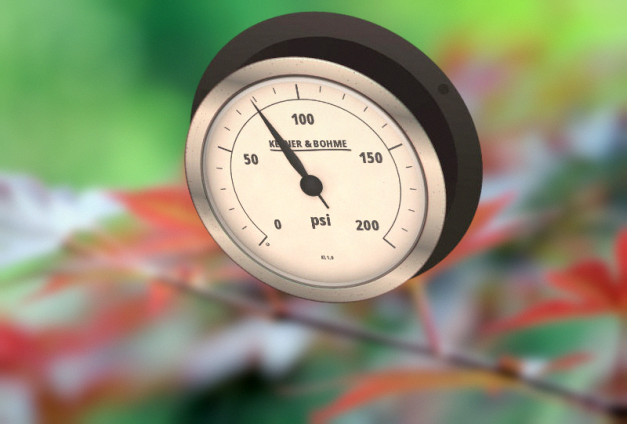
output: 80 (psi)
